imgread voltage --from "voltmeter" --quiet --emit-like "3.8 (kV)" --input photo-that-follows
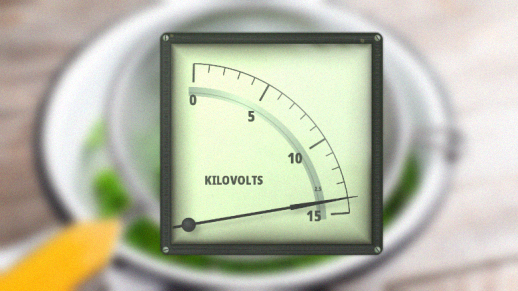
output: 14 (kV)
